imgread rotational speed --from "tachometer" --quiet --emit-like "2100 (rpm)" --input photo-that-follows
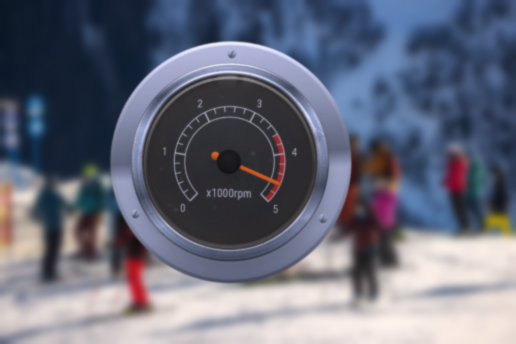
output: 4600 (rpm)
